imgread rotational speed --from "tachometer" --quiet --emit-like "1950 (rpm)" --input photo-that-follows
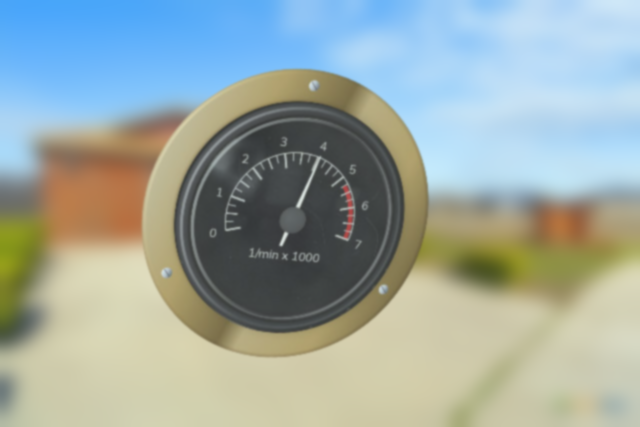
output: 4000 (rpm)
